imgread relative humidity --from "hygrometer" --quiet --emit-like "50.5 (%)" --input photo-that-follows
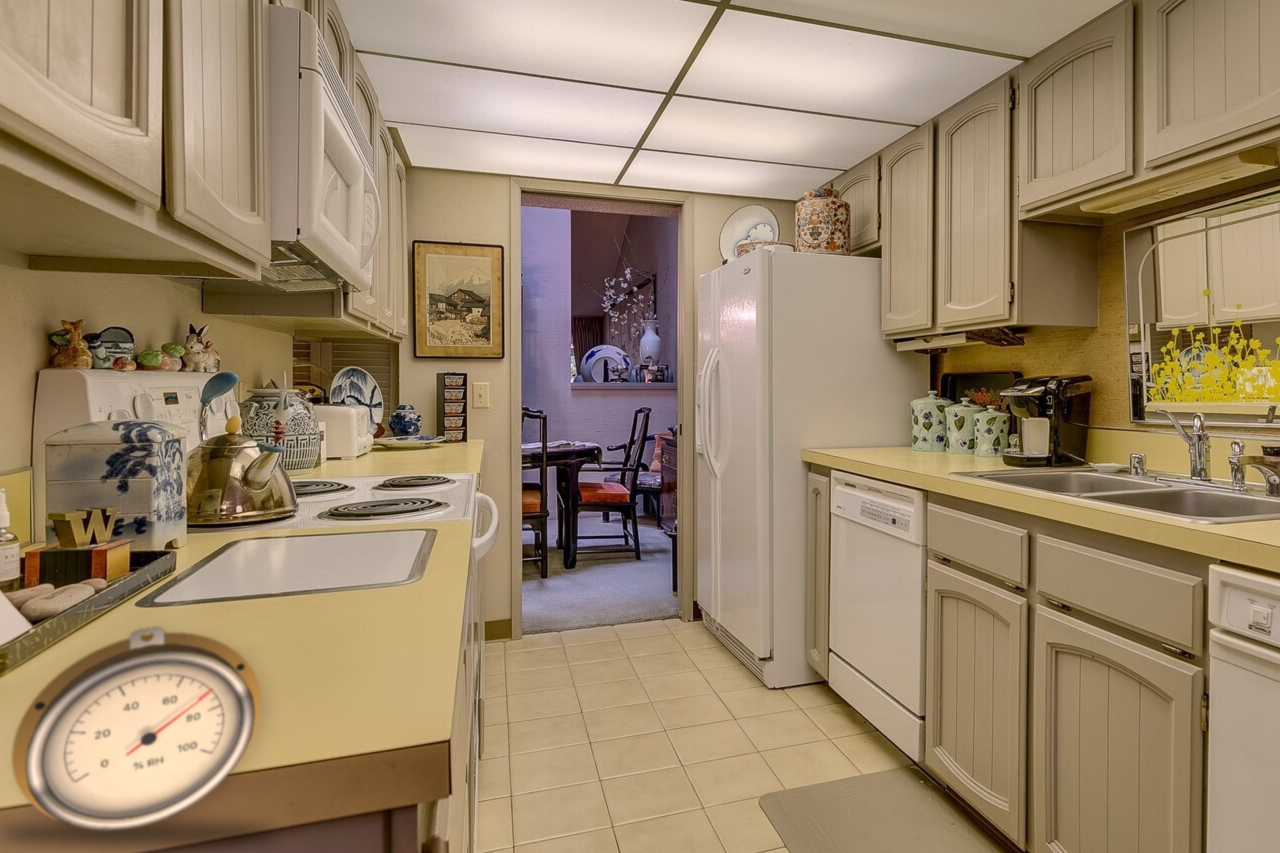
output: 72 (%)
